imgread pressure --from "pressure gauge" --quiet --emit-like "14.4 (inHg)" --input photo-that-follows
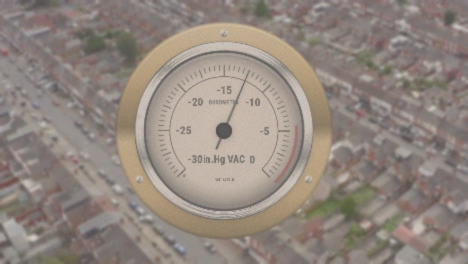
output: -12.5 (inHg)
